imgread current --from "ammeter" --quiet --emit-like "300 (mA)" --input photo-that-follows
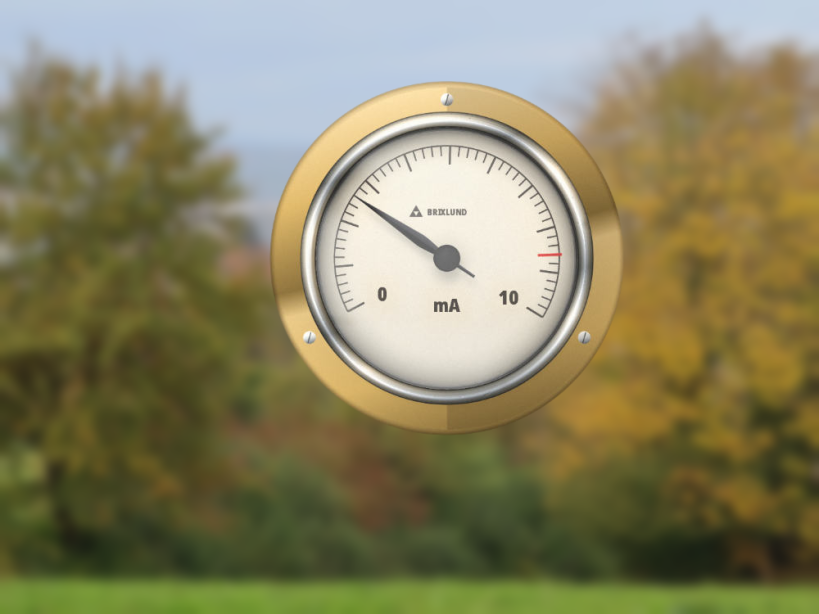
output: 2.6 (mA)
